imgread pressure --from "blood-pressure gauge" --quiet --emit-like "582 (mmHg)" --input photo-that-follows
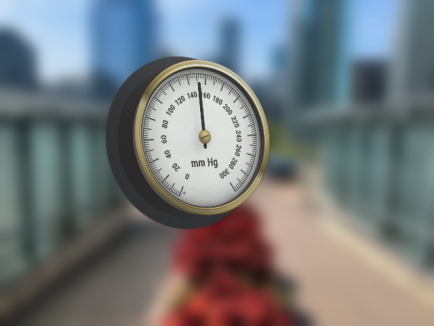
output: 150 (mmHg)
